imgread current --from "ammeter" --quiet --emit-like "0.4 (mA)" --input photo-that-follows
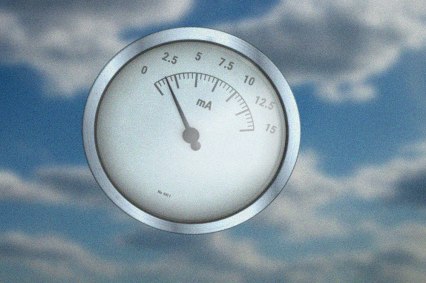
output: 1.5 (mA)
